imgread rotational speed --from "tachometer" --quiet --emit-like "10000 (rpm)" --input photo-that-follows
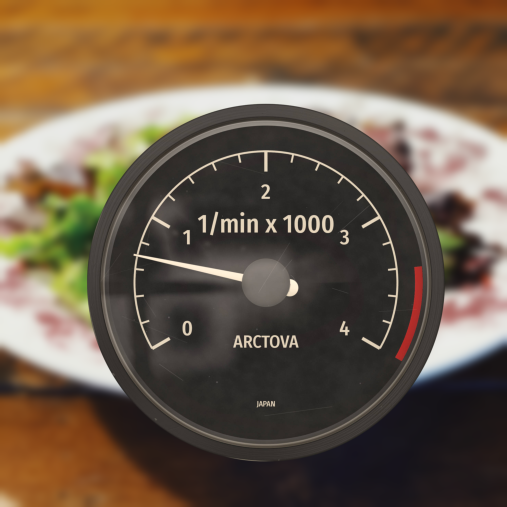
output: 700 (rpm)
